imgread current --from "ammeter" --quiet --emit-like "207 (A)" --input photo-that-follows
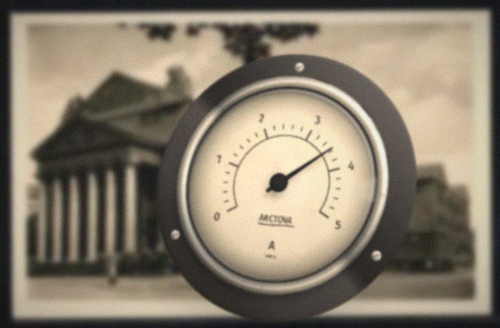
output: 3.6 (A)
